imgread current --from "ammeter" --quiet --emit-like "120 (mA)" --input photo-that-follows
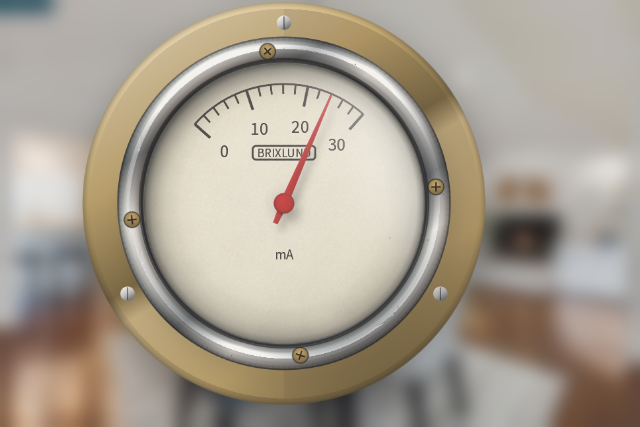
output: 24 (mA)
